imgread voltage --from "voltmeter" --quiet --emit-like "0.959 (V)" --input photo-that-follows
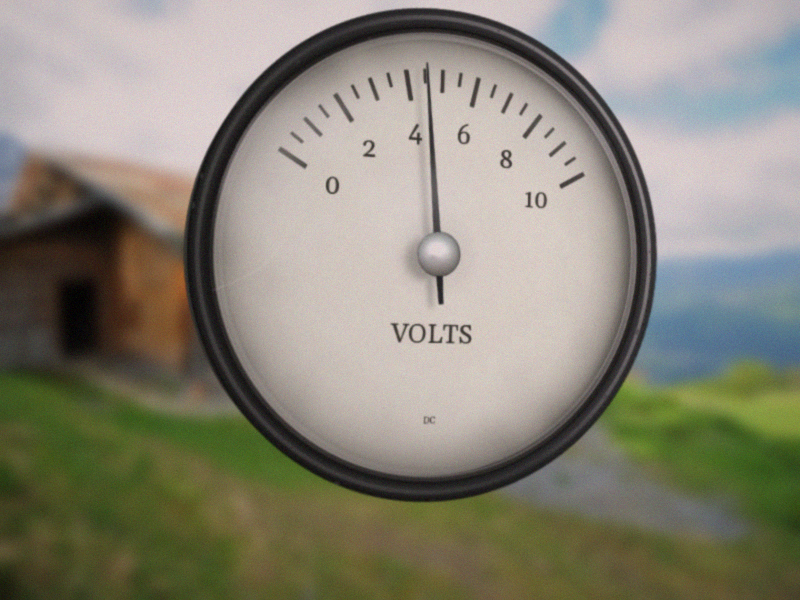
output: 4.5 (V)
